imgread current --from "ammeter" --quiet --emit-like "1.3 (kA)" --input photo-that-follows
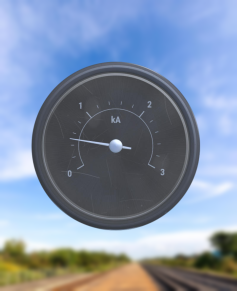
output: 0.5 (kA)
